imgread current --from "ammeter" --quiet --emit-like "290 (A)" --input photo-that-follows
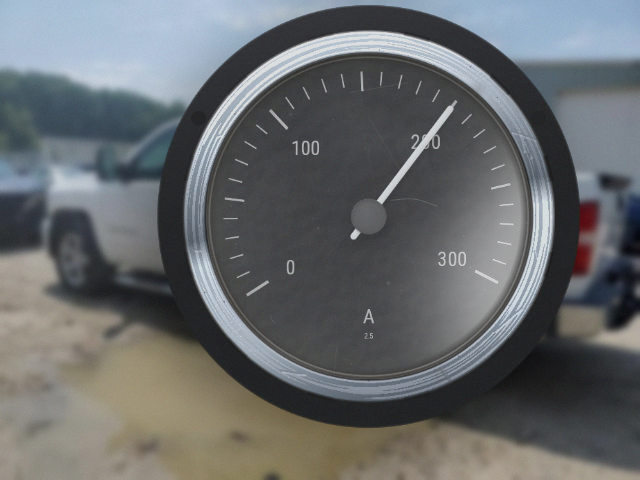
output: 200 (A)
